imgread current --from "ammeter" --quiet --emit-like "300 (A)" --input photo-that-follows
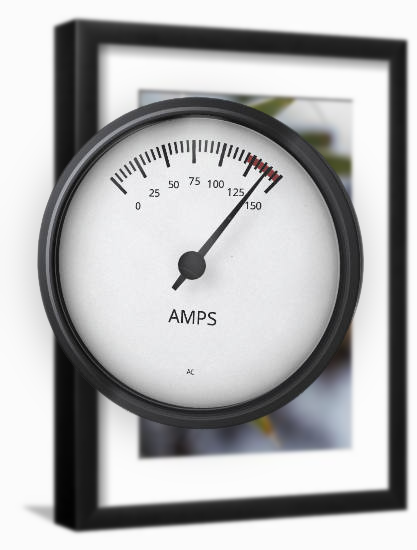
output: 140 (A)
